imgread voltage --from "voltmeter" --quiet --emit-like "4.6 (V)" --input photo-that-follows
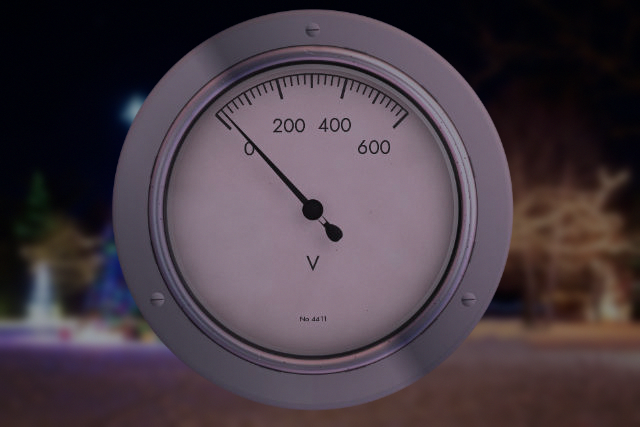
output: 20 (V)
